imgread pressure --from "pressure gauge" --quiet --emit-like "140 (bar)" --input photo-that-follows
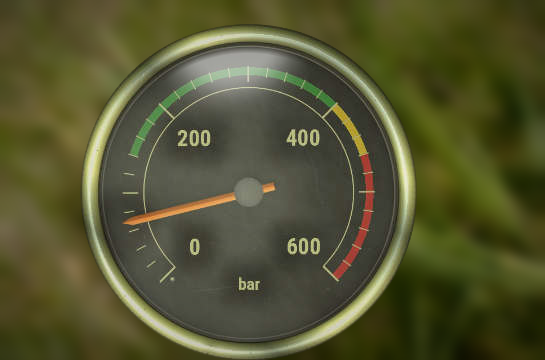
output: 70 (bar)
